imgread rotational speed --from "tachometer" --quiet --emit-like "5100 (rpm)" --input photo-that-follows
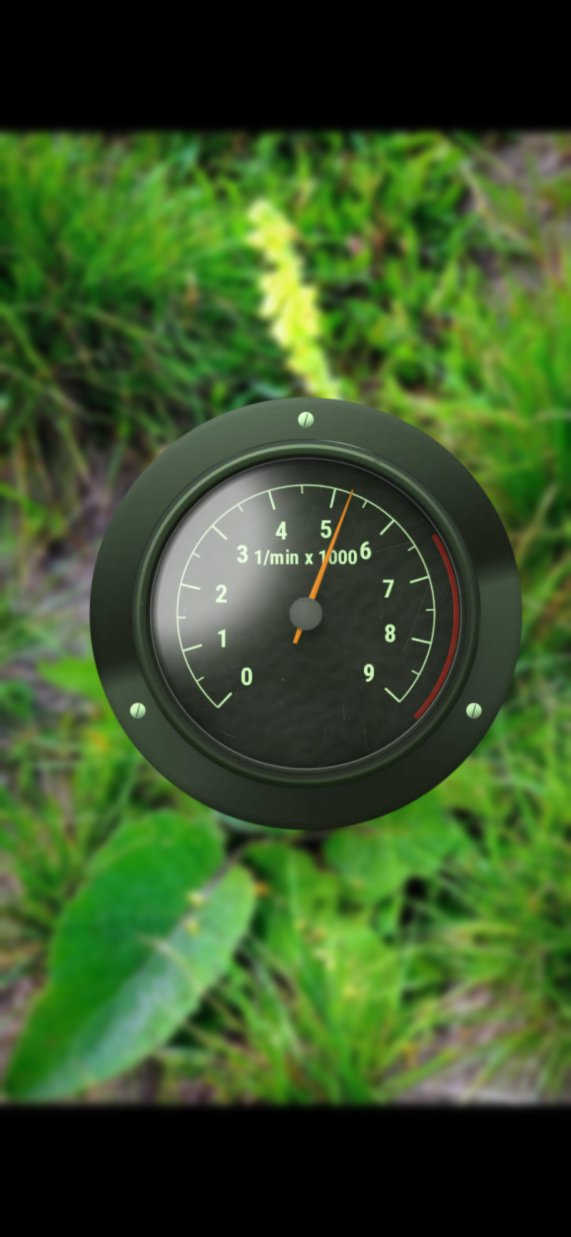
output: 5250 (rpm)
